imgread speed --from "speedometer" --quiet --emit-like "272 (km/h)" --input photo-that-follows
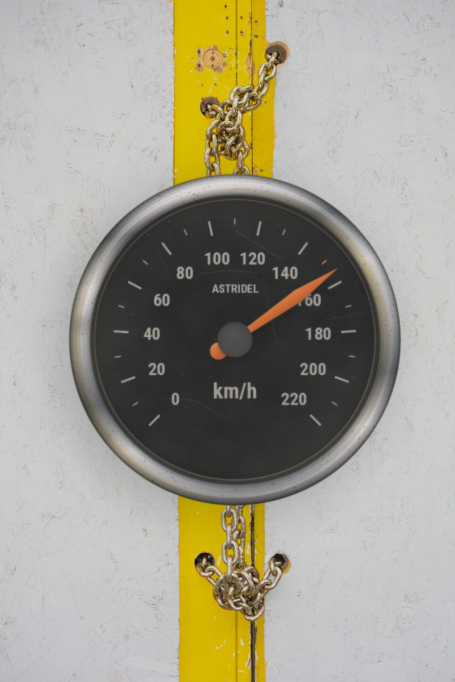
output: 155 (km/h)
